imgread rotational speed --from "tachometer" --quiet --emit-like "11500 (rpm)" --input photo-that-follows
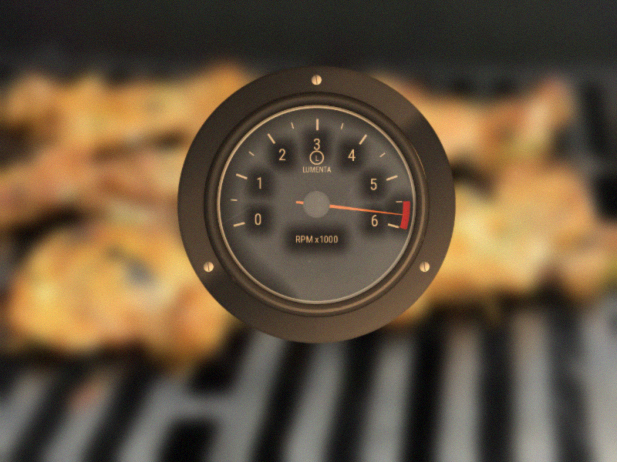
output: 5750 (rpm)
